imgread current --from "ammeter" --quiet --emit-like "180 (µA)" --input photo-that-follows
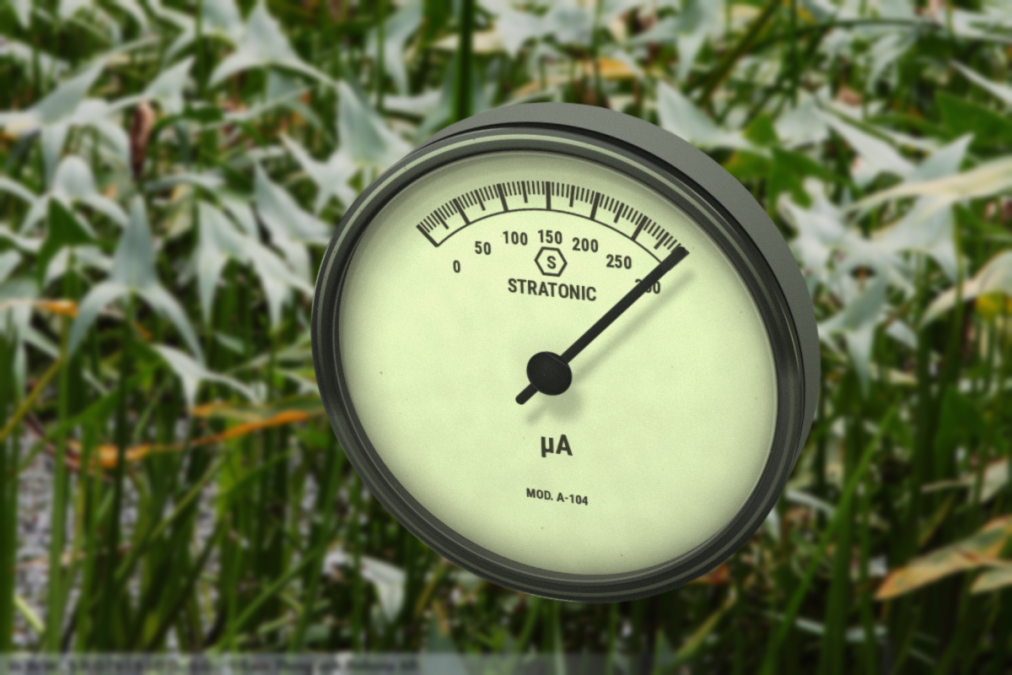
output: 295 (µA)
